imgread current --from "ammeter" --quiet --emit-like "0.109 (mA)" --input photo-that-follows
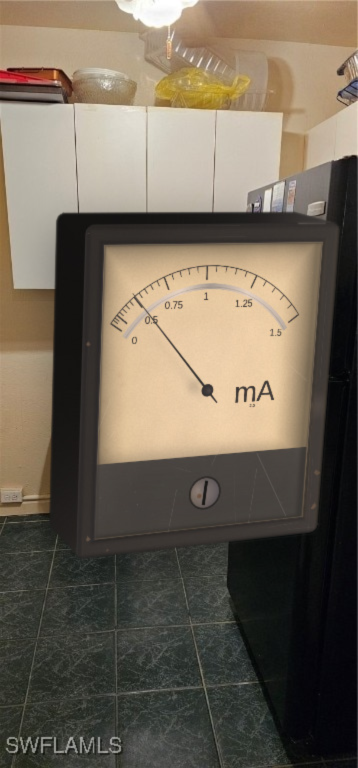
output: 0.5 (mA)
